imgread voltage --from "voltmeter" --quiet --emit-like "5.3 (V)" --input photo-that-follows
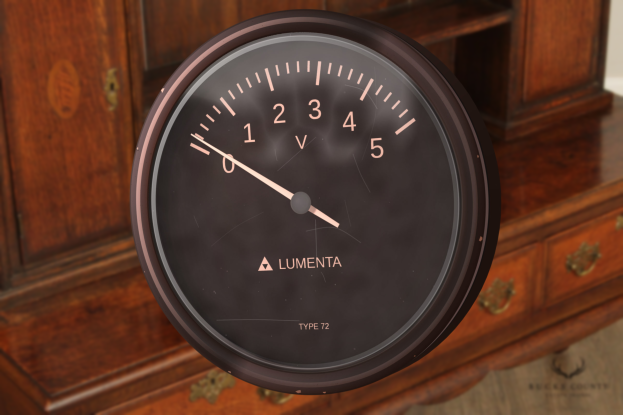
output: 0.2 (V)
